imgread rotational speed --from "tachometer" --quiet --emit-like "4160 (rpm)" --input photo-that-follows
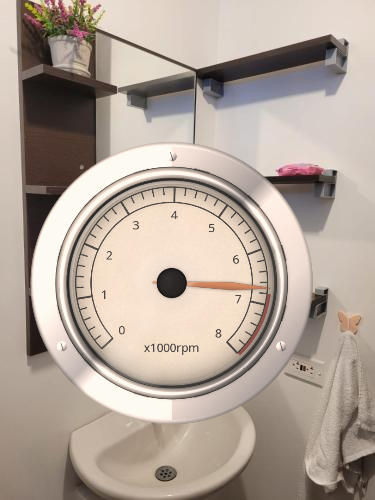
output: 6700 (rpm)
